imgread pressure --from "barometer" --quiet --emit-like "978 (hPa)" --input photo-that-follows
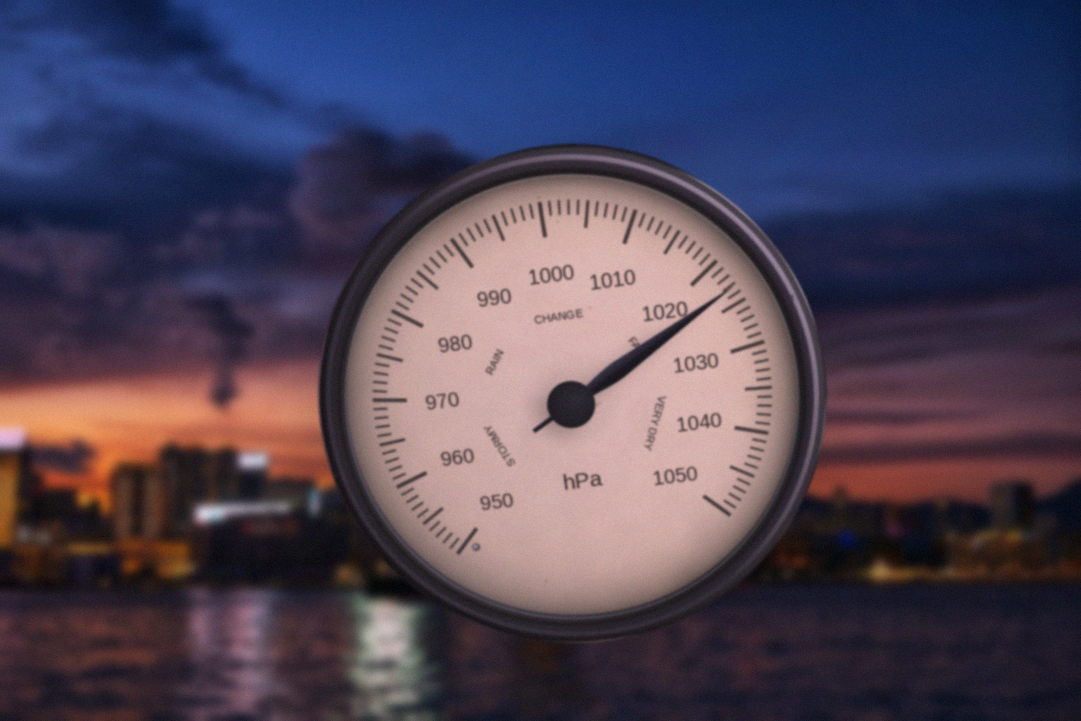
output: 1023 (hPa)
